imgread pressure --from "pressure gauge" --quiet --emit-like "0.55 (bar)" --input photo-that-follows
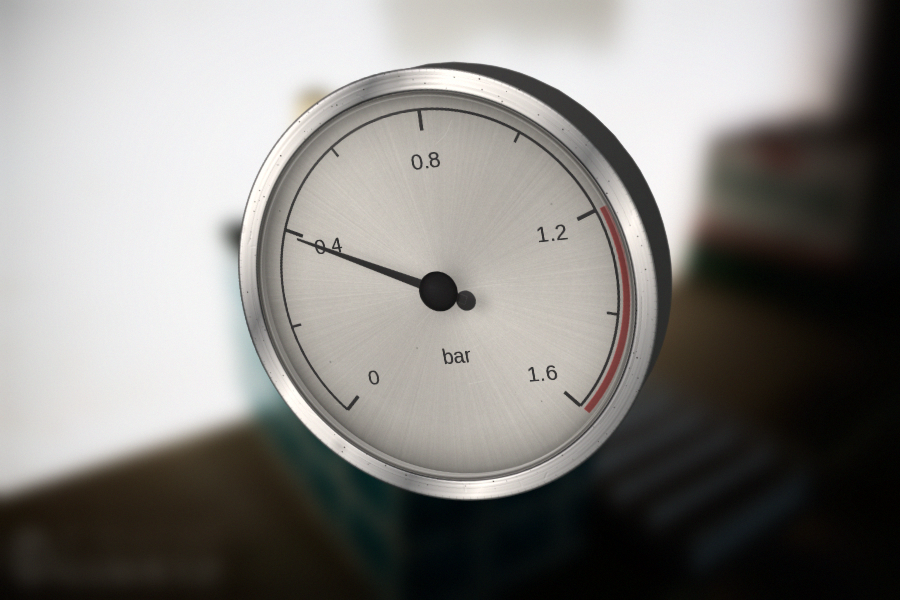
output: 0.4 (bar)
